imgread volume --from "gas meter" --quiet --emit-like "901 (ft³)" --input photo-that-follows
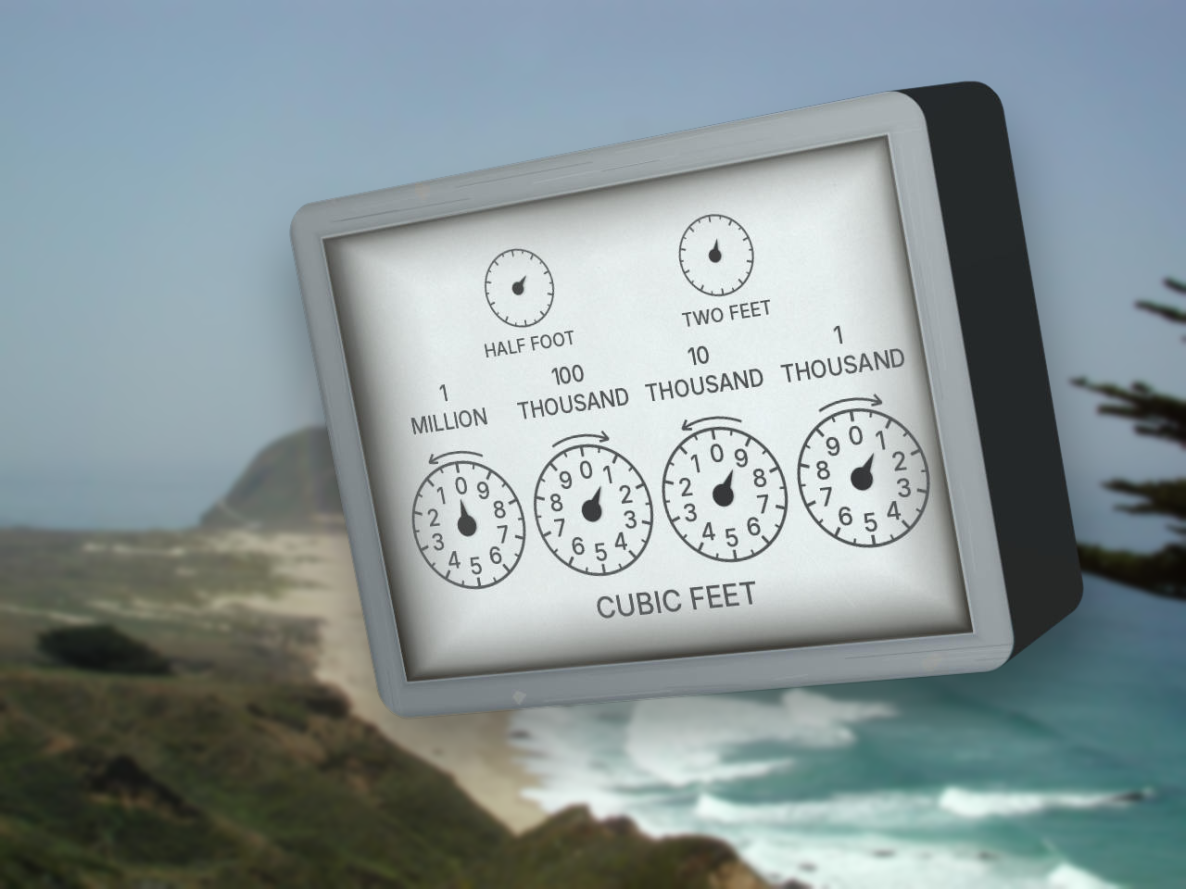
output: 9100 (ft³)
